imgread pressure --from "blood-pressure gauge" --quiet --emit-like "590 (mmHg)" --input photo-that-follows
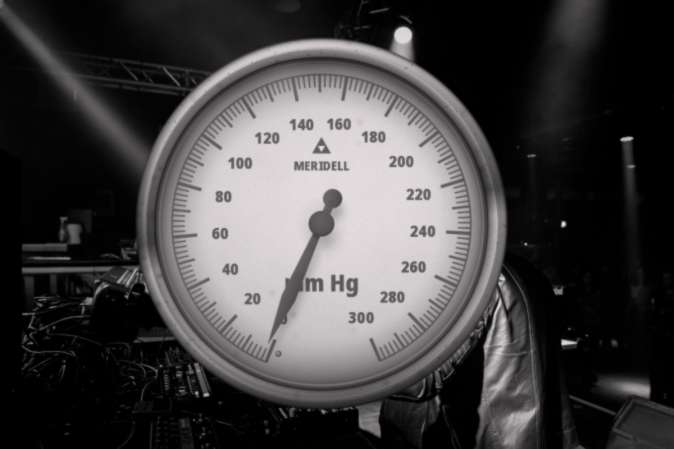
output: 2 (mmHg)
